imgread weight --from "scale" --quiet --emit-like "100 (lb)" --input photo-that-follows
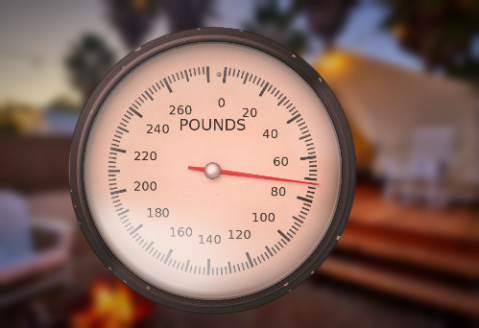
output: 72 (lb)
